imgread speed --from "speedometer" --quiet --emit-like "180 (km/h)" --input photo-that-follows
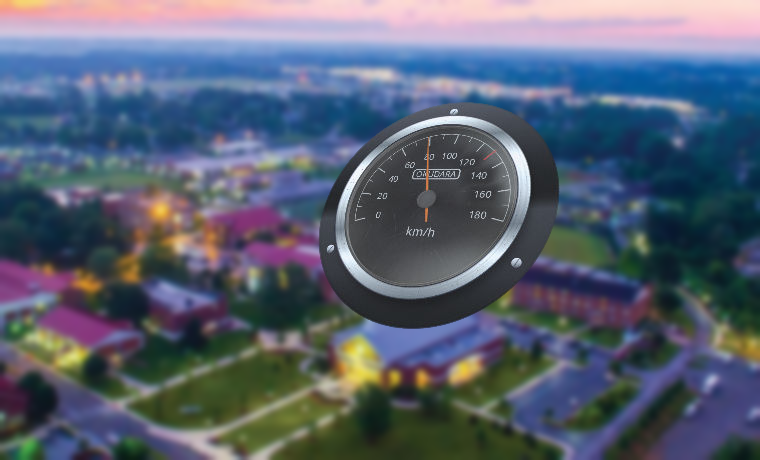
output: 80 (km/h)
